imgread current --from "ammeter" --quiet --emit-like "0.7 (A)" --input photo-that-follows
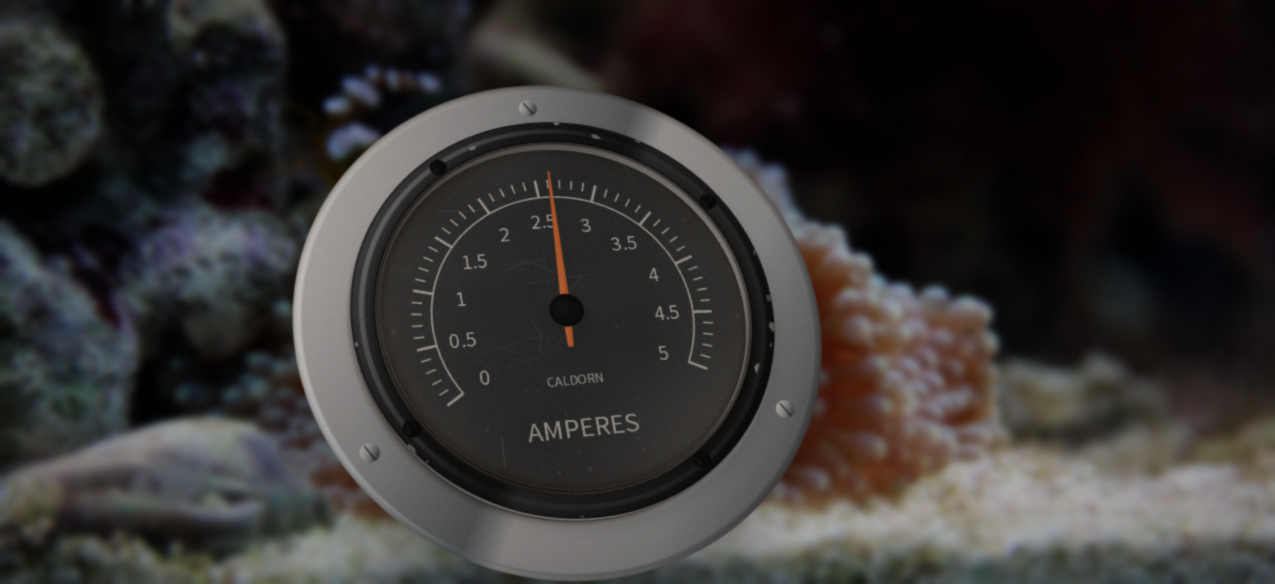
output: 2.6 (A)
